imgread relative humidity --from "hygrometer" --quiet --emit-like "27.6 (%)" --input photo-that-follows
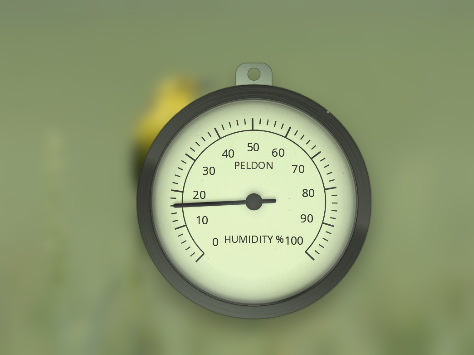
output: 16 (%)
